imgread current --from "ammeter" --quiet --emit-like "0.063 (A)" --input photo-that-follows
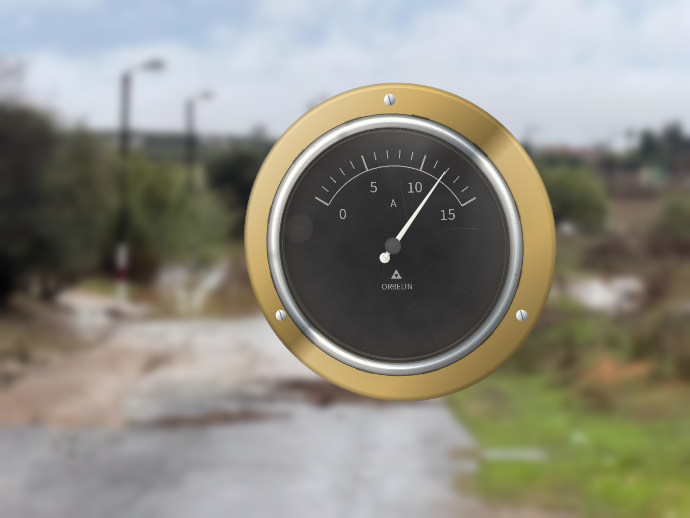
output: 12 (A)
